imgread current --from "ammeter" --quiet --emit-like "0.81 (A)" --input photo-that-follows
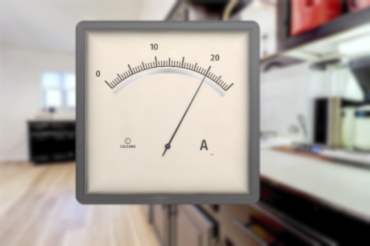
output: 20 (A)
